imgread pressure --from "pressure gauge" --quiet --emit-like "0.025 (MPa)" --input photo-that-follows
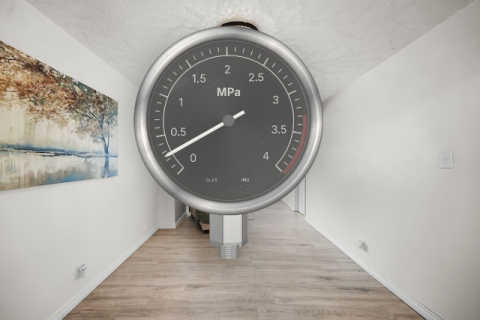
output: 0.25 (MPa)
